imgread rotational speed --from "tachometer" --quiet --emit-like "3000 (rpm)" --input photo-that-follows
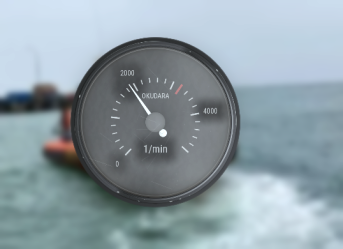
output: 1900 (rpm)
